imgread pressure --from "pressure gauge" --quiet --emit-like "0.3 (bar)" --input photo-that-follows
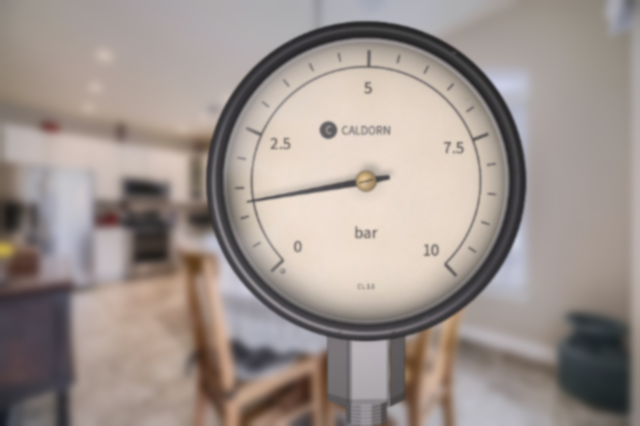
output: 1.25 (bar)
